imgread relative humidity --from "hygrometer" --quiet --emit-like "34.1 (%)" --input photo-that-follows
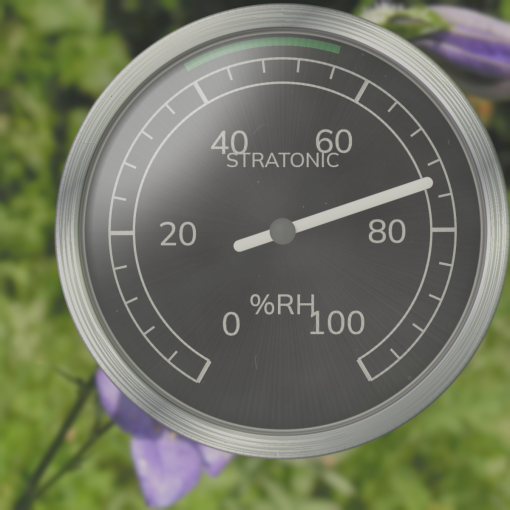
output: 74 (%)
